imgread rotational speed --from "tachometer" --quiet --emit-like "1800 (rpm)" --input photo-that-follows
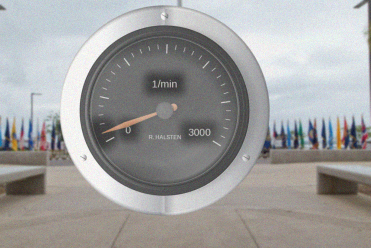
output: 100 (rpm)
